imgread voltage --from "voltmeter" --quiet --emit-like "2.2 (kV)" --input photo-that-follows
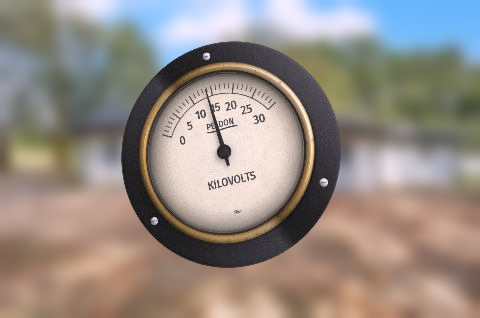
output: 14 (kV)
